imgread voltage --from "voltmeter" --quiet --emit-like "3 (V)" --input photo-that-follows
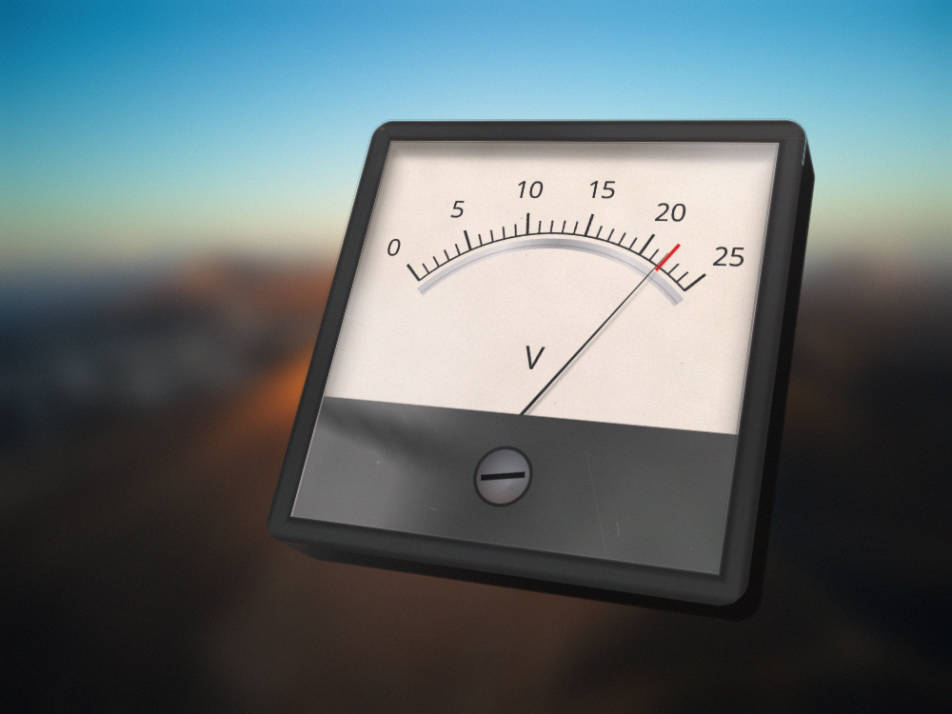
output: 22 (V)
